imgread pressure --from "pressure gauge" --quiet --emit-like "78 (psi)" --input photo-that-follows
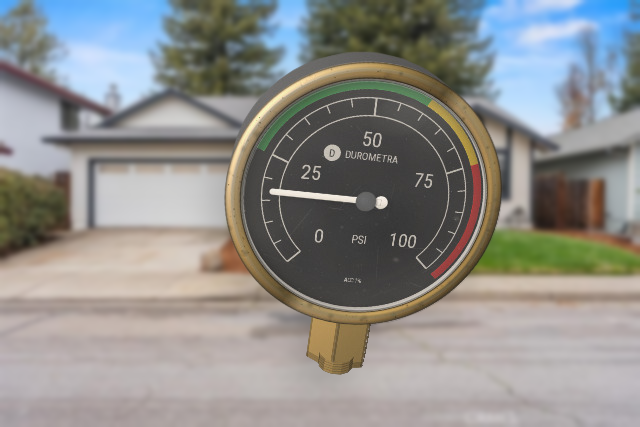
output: 17.5 (psi)
